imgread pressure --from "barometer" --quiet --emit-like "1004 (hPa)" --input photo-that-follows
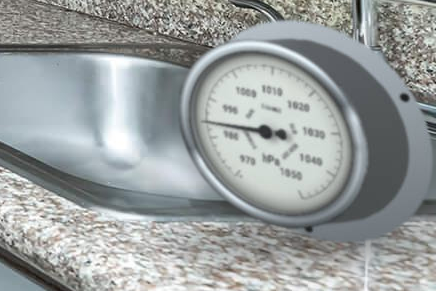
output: 984 (hPa)
